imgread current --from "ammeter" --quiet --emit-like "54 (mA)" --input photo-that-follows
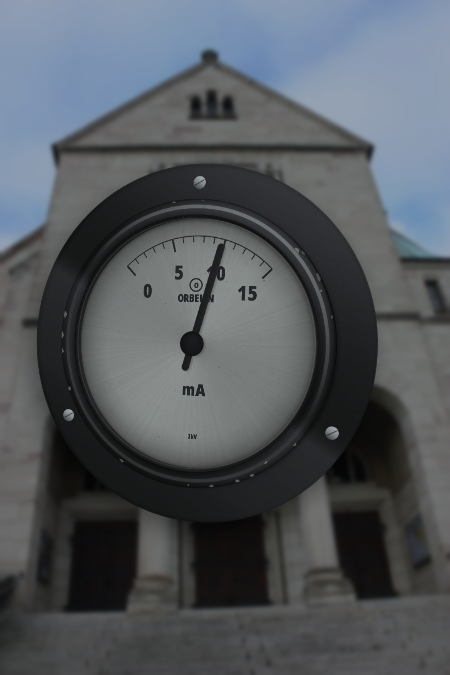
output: 10 (mA)
